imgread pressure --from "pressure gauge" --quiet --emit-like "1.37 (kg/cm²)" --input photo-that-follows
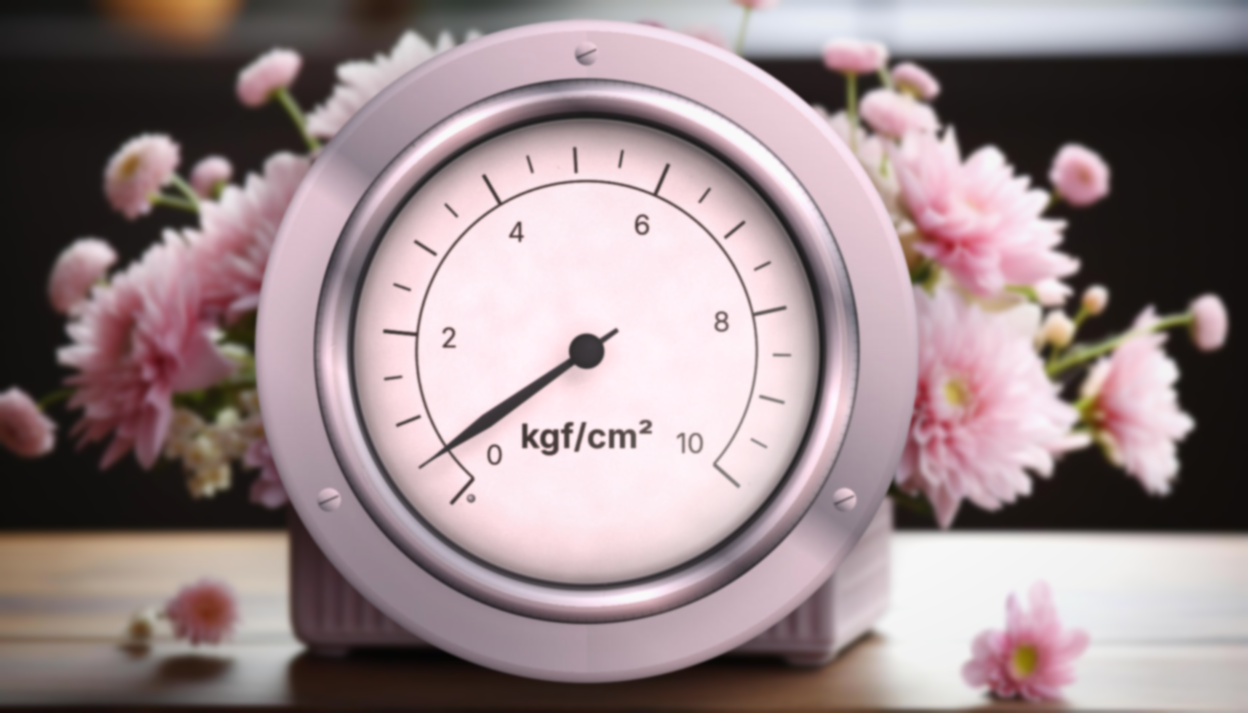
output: 0.5 (kg/cm²)
